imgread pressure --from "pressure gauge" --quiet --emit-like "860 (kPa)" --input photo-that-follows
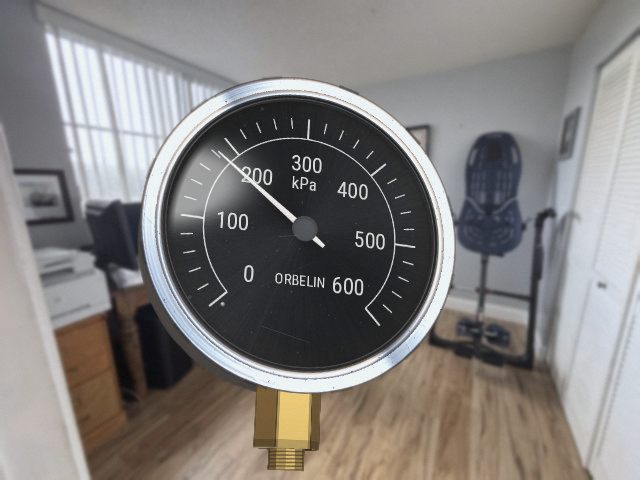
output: 180 (kPa)
